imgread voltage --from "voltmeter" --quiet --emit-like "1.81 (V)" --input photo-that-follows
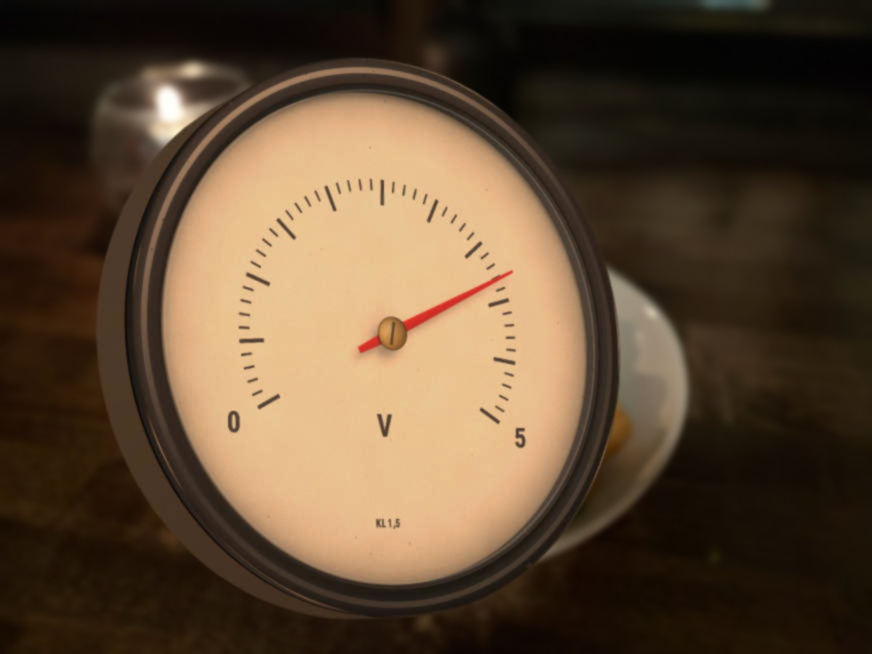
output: 3.8 (V)
